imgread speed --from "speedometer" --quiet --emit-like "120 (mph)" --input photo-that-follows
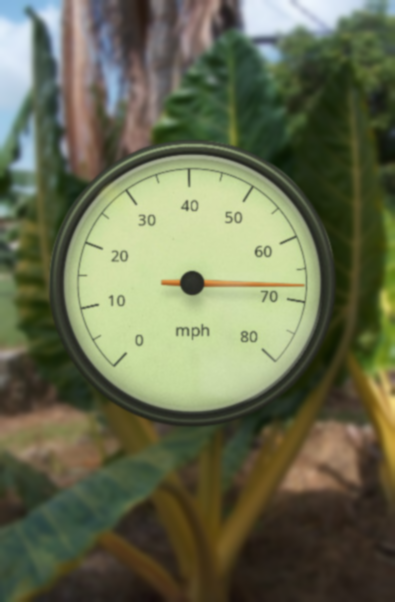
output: 67.5 (mph)
